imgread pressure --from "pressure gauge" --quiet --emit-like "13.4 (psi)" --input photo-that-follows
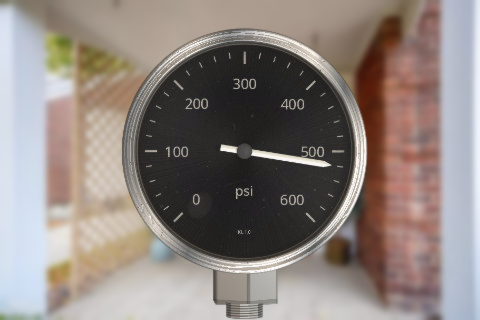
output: 520 (psi)
